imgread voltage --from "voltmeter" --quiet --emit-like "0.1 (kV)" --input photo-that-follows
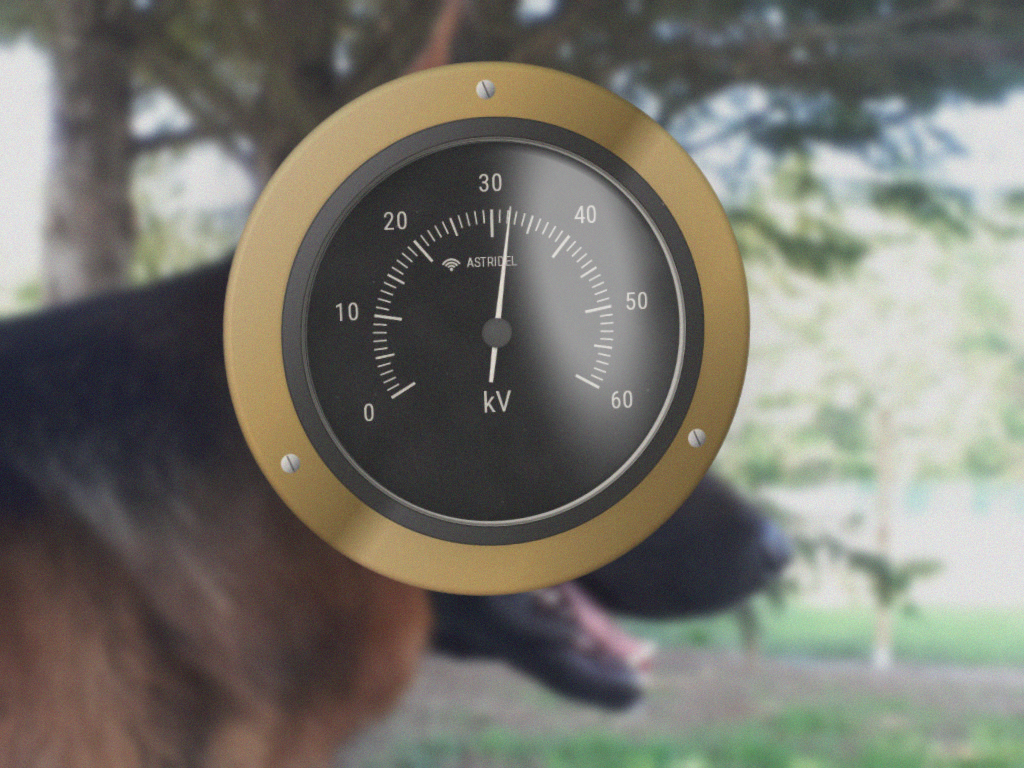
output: 32 (kV)
